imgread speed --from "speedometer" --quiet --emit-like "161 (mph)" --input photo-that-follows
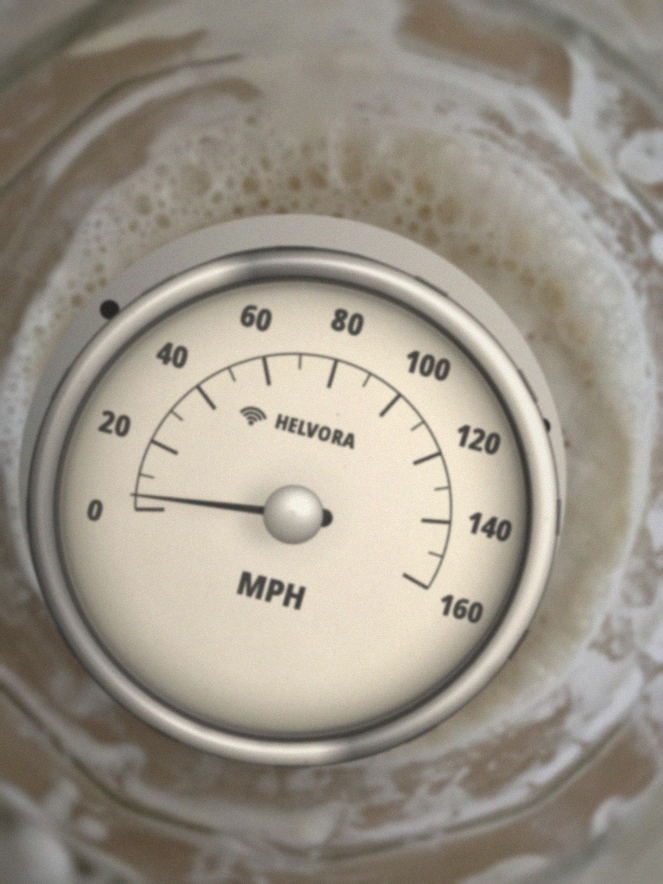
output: 5 (mph)
